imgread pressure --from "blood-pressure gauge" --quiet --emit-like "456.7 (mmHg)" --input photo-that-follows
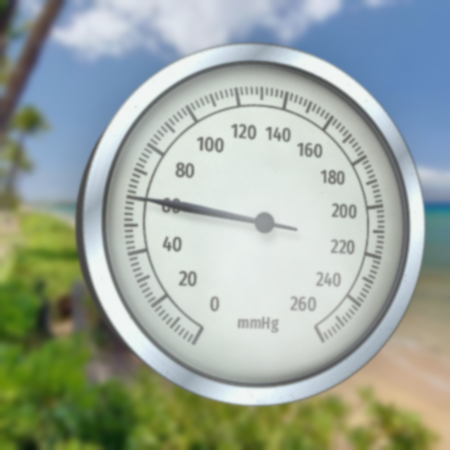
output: 60 (mmHg)
